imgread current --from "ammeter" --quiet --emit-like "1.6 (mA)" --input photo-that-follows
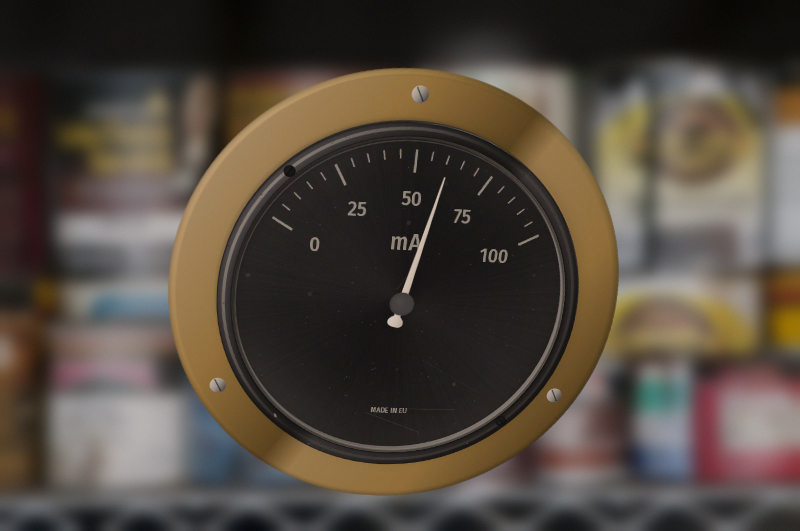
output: 60 (mA)
